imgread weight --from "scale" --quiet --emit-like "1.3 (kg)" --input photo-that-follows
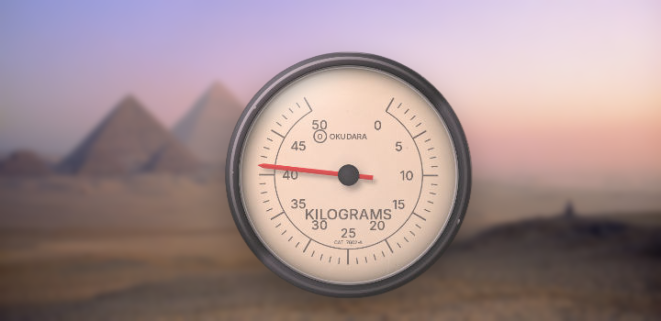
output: 41 (kg)
